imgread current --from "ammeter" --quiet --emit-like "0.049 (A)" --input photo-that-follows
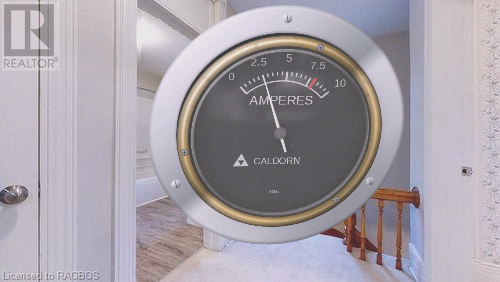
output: 2.5 (A)
